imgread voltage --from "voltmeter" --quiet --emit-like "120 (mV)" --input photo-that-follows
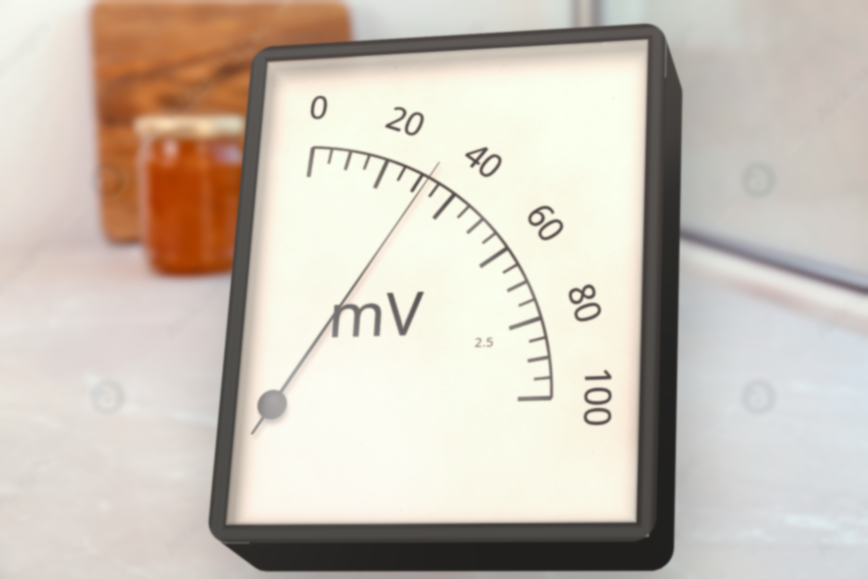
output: 32.5 (mV)
